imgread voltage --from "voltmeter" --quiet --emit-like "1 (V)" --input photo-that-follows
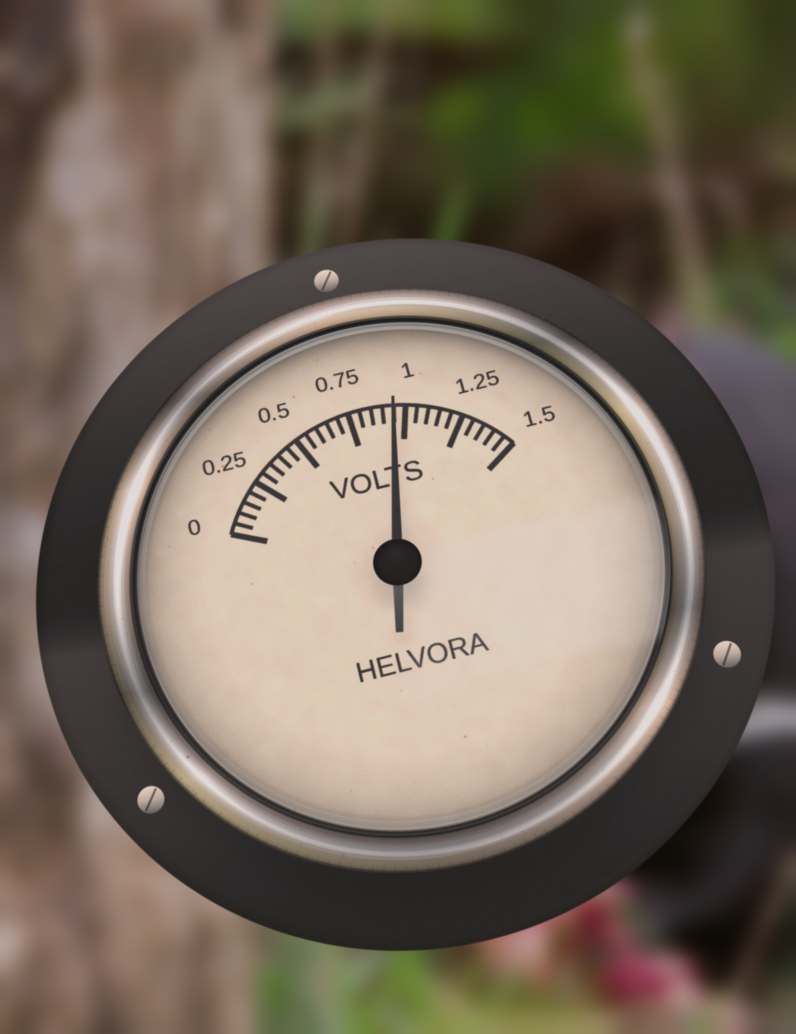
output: 0.95 (V)
